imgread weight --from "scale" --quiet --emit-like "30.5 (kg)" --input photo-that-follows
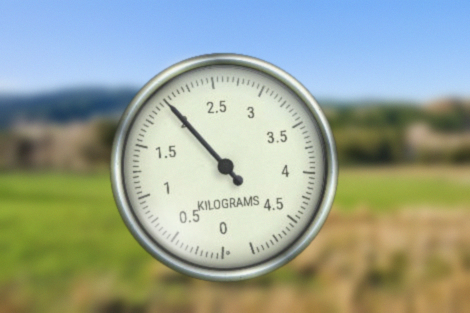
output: 2 (kg)
